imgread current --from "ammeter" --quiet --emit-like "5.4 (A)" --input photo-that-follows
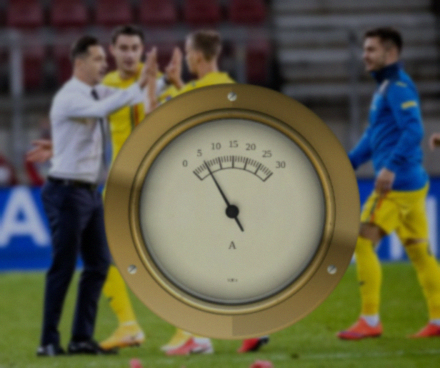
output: 5 (A)
